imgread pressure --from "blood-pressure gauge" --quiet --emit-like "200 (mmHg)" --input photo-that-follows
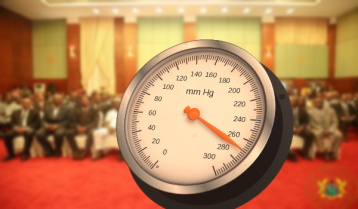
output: 270 (mmHg)
